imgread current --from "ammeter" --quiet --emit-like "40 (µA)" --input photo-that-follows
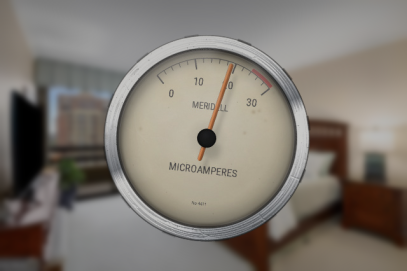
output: 19 (µA)
